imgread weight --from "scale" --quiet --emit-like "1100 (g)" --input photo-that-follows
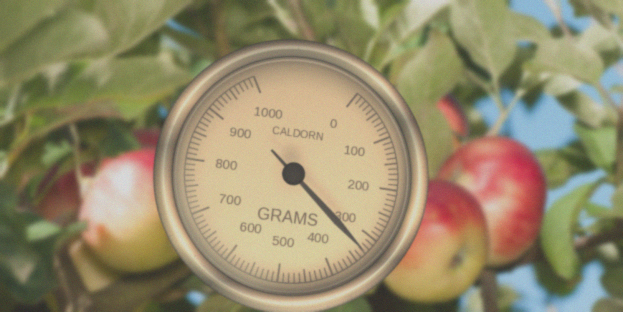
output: 330 (g)
